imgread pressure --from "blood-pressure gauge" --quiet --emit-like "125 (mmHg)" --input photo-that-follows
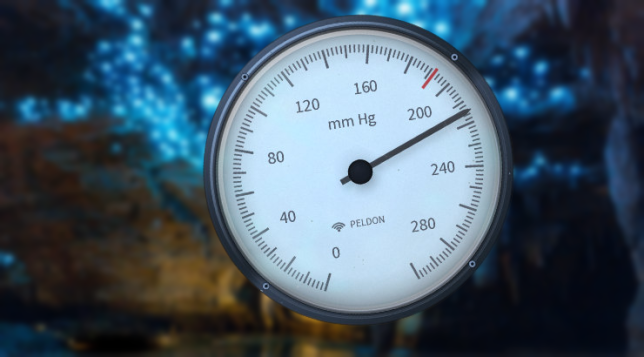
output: 214 (mmHg)
